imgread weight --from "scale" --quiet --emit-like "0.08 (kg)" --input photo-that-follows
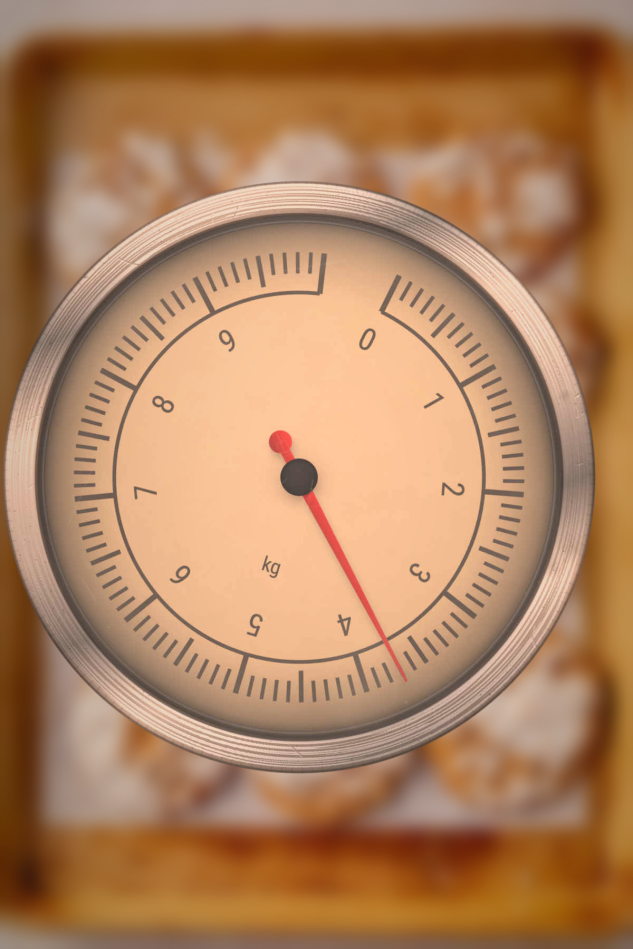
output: 3.7 (kg)
